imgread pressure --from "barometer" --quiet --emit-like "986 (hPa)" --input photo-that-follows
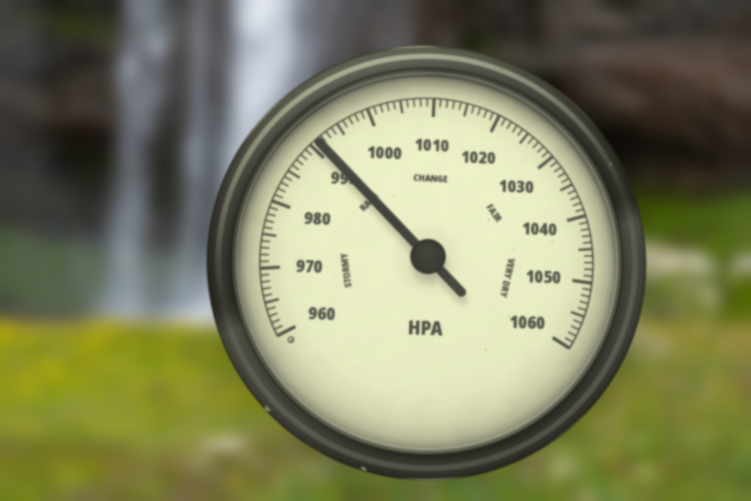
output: 991 (hPa)
